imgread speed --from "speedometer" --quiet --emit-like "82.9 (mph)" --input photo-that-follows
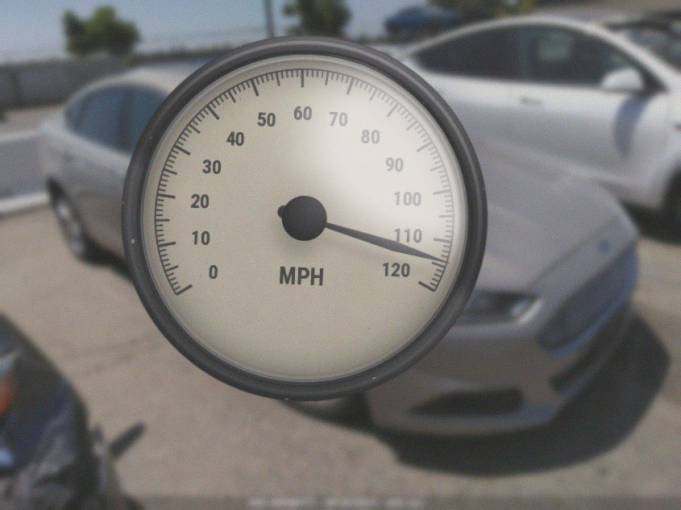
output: 114 (mph)
